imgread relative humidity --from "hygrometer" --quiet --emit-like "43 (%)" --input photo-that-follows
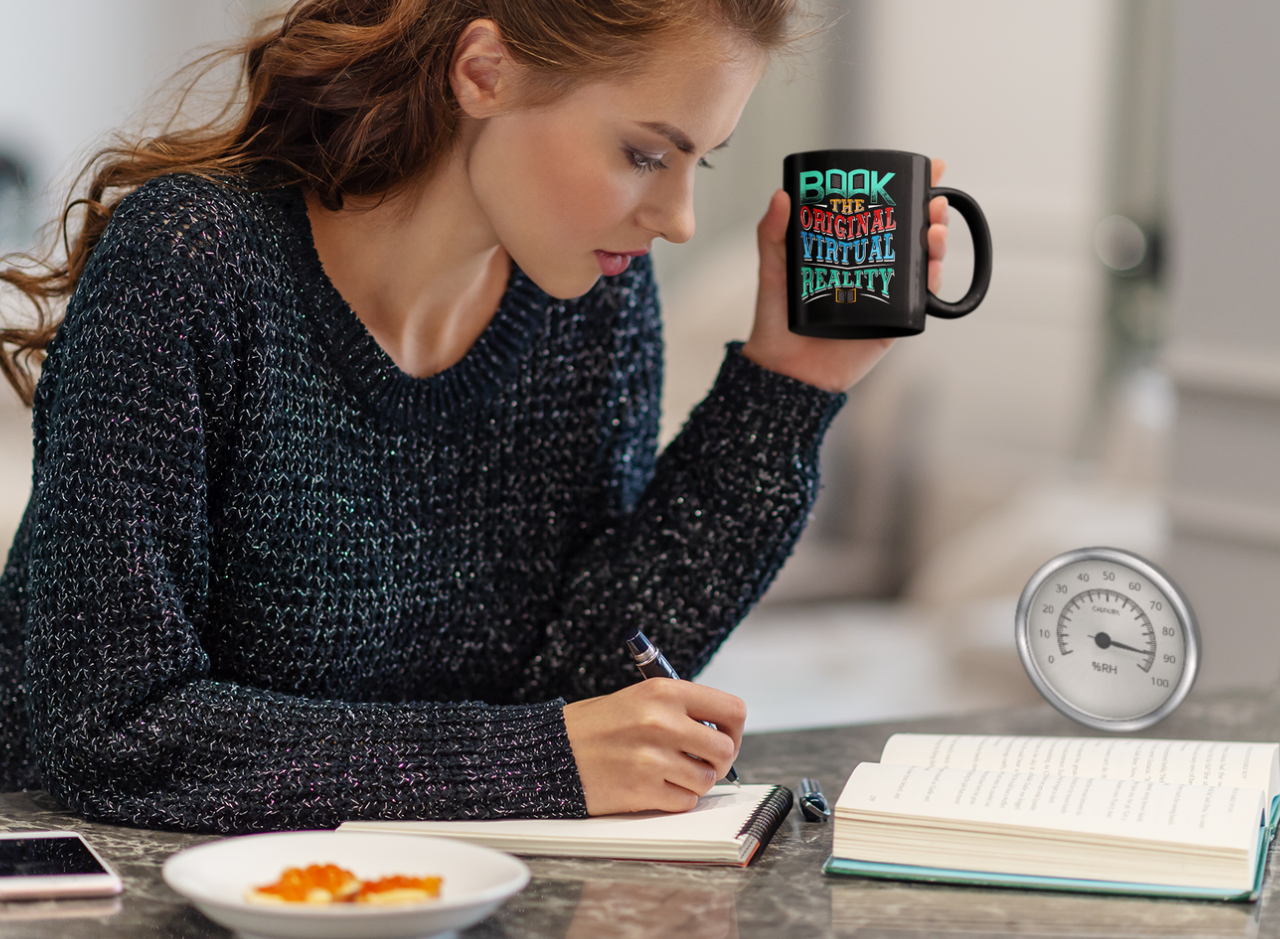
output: 90 (%)
